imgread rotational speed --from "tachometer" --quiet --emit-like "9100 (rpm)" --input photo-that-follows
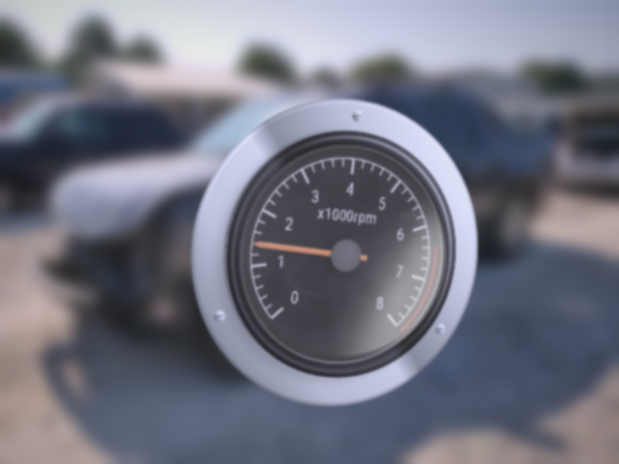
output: 1400 (rpm)
